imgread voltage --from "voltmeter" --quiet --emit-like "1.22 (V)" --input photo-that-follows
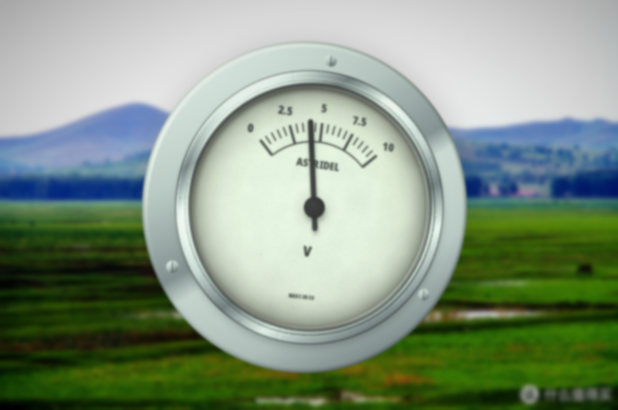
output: 4 (V)
